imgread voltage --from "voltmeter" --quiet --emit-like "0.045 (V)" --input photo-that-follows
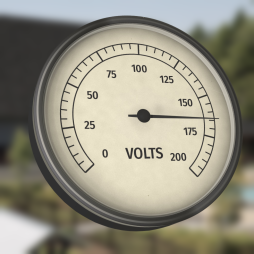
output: 165 (V)
